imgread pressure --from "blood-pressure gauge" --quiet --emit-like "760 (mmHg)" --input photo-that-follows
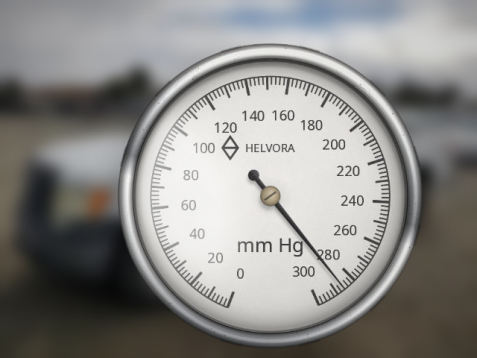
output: 286 (mmHg)
